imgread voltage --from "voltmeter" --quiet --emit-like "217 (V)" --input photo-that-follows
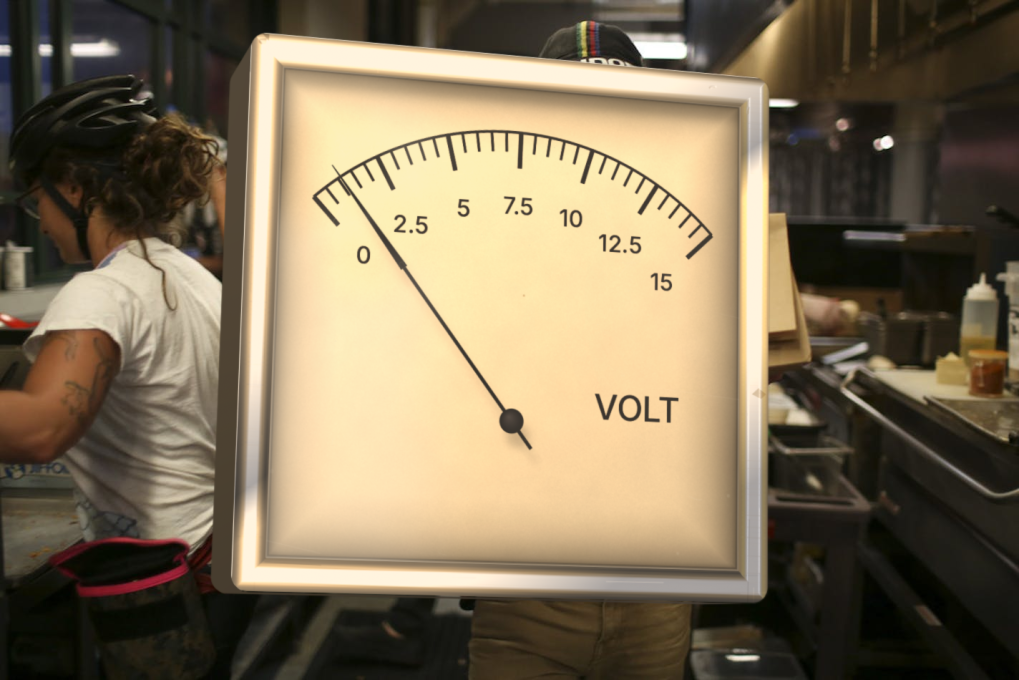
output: 1 (V)
